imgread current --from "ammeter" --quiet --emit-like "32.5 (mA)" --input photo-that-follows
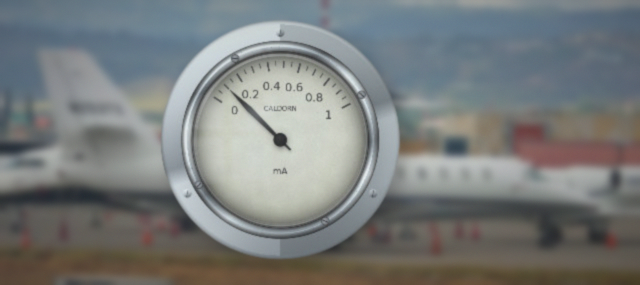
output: 0.1 (mA)
